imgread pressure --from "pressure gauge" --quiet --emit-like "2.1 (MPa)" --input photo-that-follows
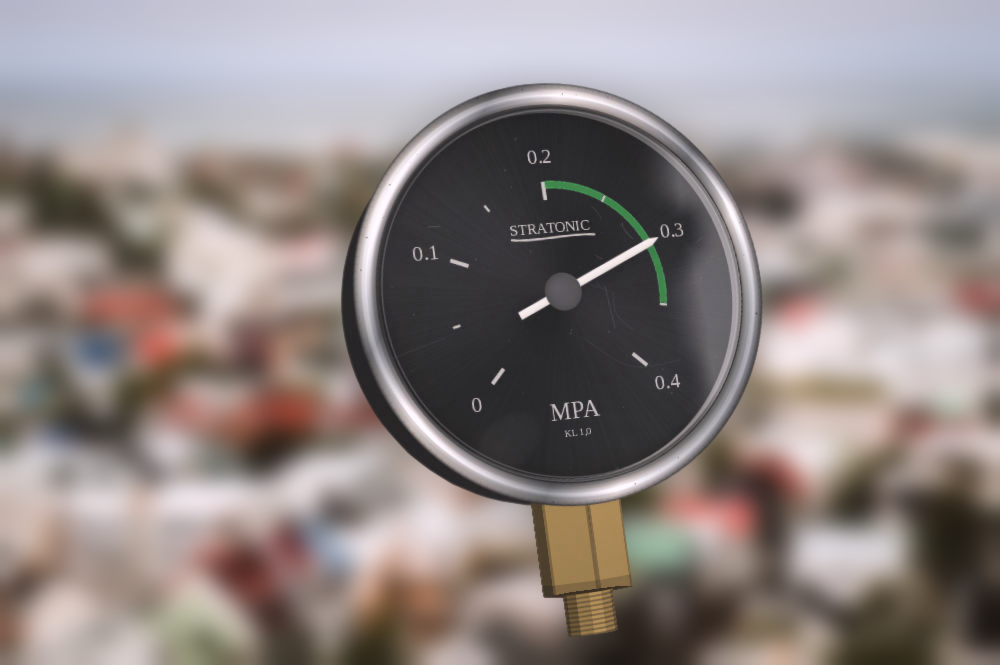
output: 0.3 (MPa)
